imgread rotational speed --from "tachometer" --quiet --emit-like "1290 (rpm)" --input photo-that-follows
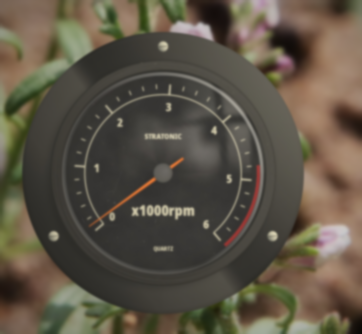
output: 100 (rpm)
